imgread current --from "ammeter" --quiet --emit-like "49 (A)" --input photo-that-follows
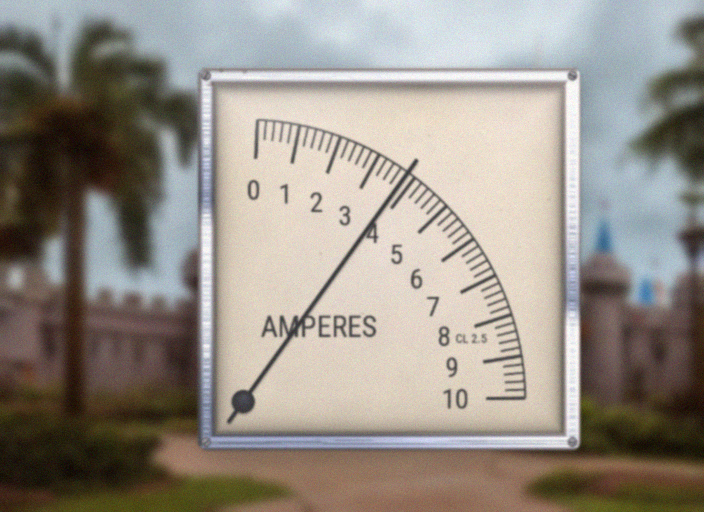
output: 3.8 (A)
